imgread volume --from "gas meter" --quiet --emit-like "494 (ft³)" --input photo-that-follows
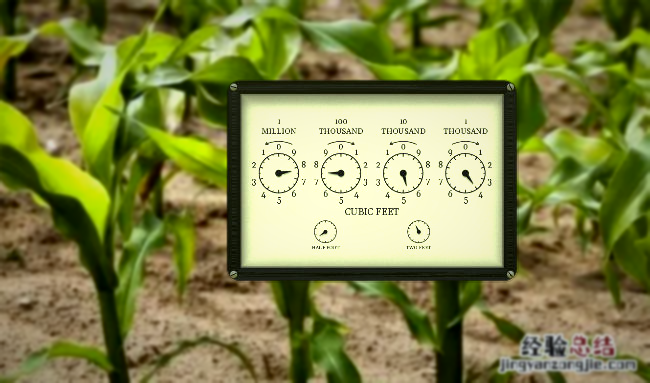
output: 775400 (ft³)
